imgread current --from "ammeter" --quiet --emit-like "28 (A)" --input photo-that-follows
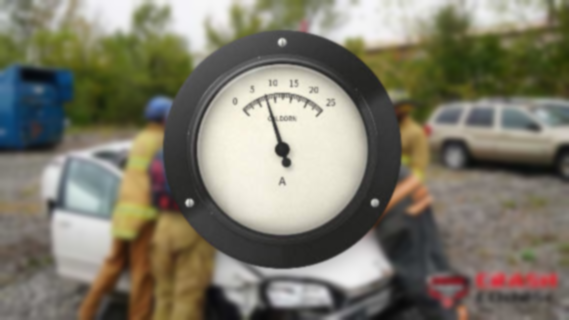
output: 7.5 (A)
